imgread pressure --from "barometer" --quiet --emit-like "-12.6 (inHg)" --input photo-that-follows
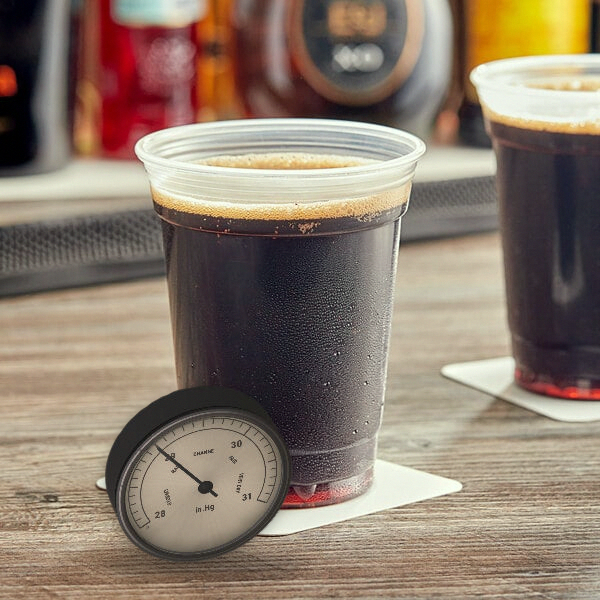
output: 29 (inHg)
